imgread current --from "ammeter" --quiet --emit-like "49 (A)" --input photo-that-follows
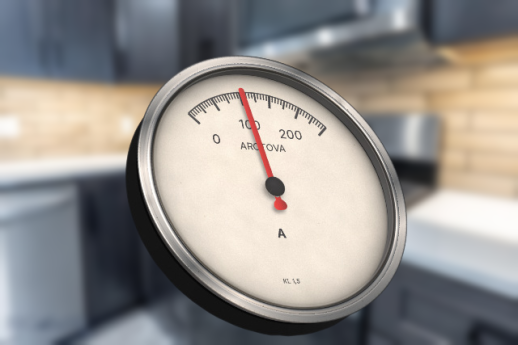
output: 100 (A)
